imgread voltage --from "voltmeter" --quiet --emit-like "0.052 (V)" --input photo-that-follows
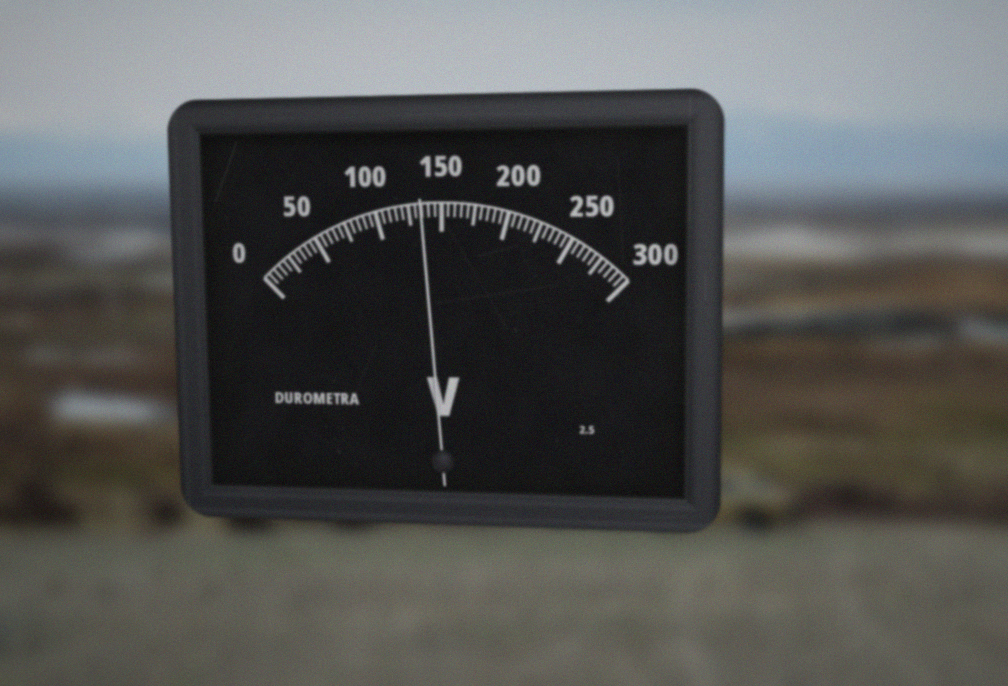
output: 135 (V)
